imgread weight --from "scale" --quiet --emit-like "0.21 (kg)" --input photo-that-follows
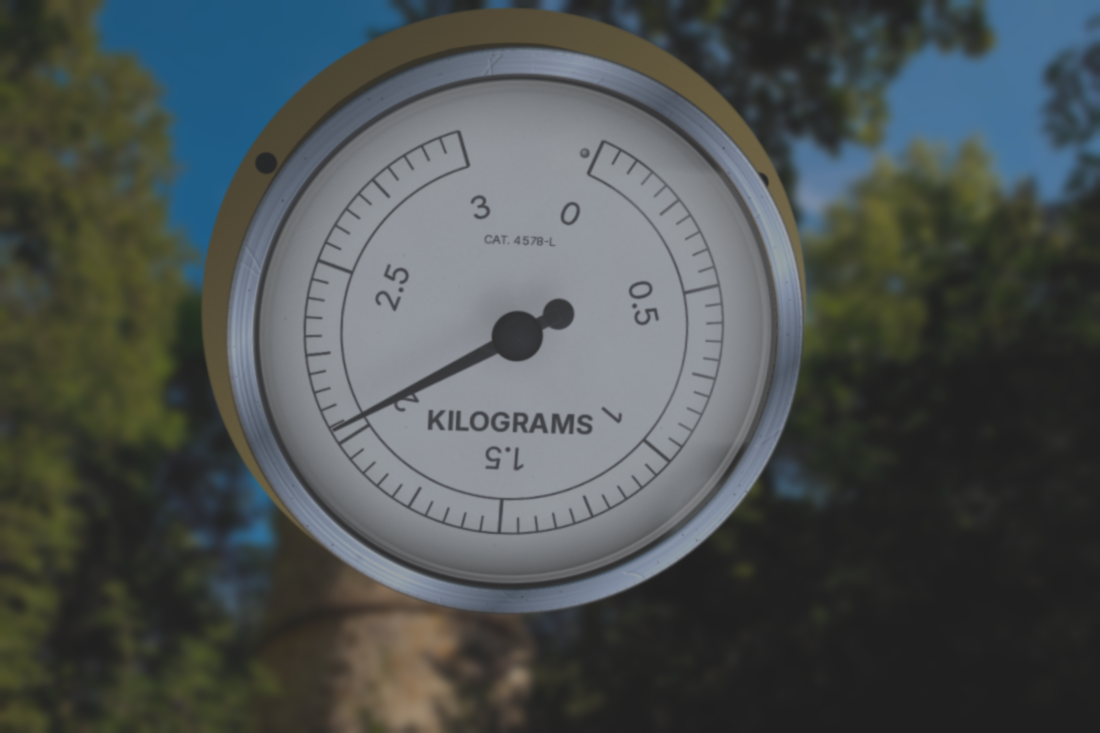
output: 2.05 (kg)
